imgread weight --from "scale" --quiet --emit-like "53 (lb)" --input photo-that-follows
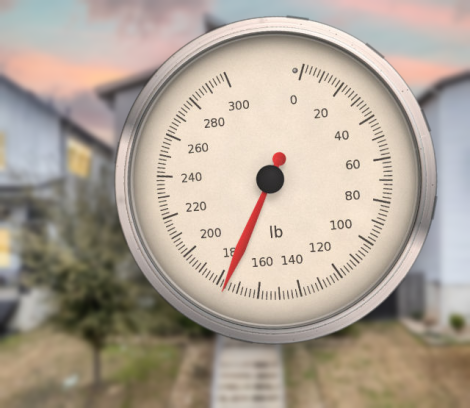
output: 176 (lb)
